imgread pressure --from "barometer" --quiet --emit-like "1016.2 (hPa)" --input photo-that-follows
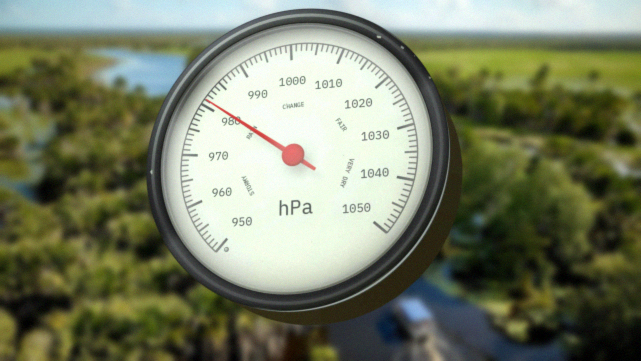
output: 981 (hPa)
